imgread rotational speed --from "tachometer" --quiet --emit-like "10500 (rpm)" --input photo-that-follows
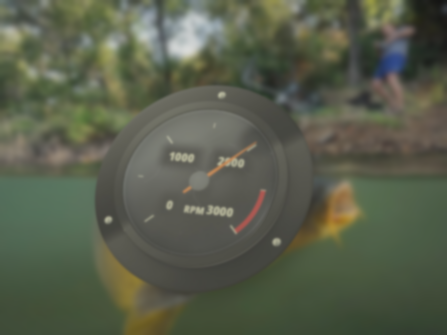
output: 2000 (rpm)
